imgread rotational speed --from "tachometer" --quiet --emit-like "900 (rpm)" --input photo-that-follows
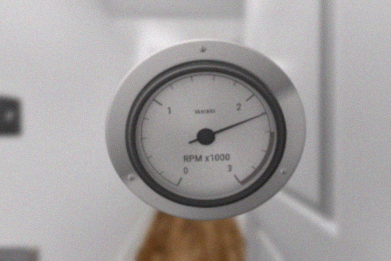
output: 2200 (rpm)
